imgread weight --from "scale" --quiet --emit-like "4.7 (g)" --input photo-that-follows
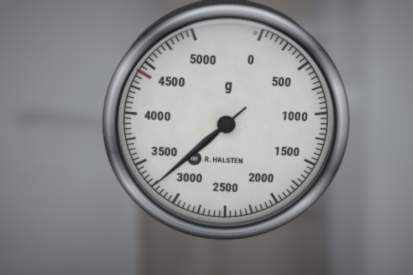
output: 3250 (g)
